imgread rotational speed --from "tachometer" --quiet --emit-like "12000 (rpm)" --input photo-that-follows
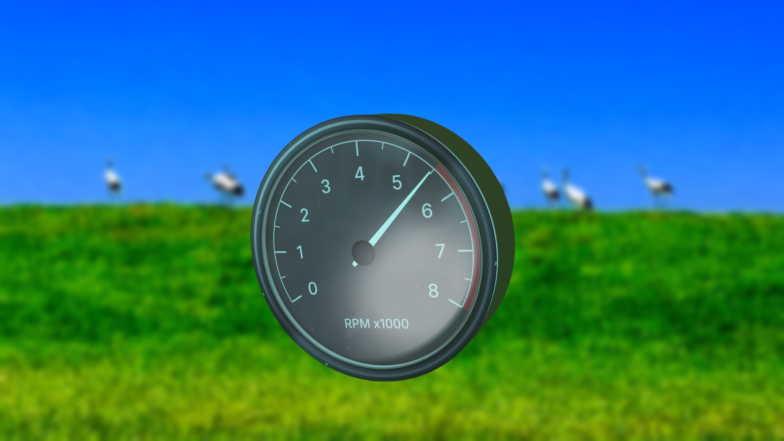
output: 5500 (rpm)
